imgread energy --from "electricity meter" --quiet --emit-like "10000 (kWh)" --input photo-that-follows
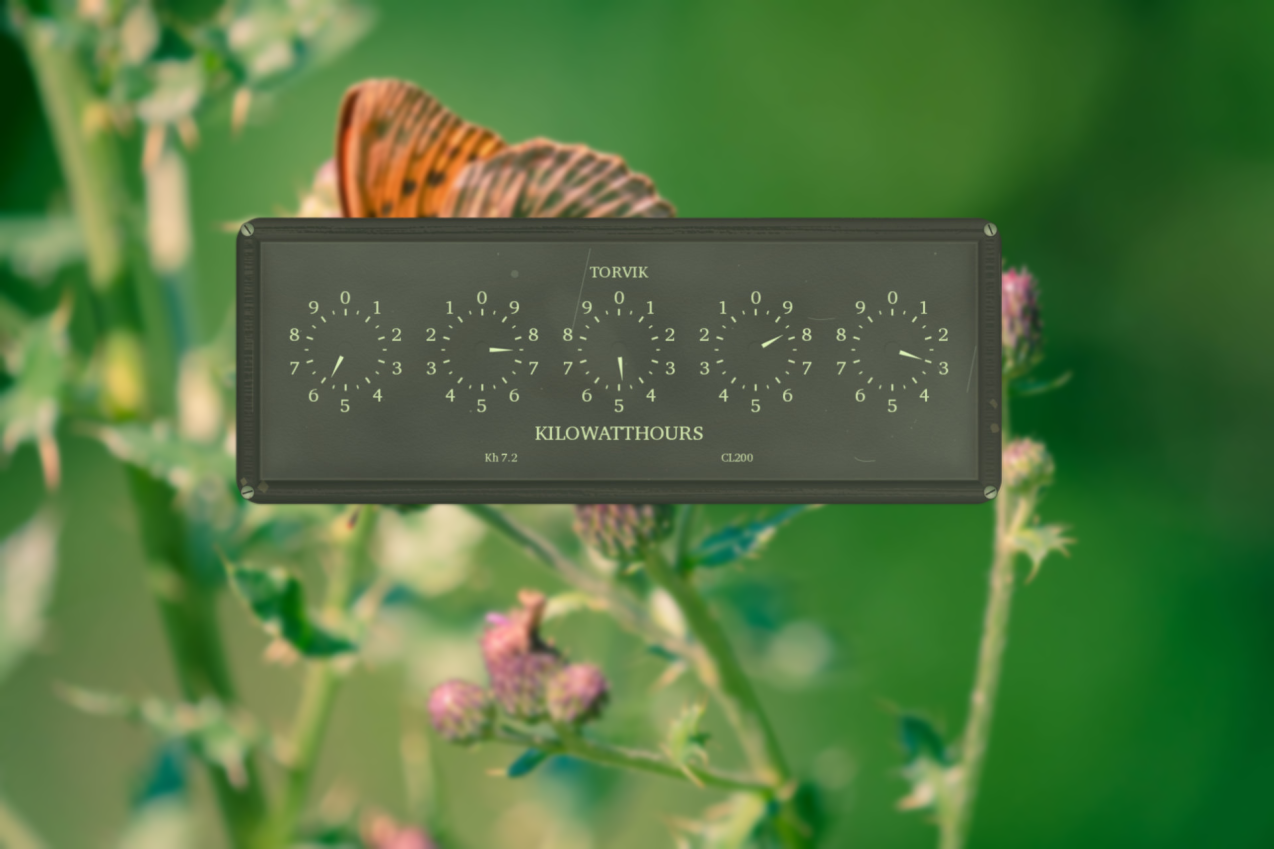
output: 57483 (kWh)
